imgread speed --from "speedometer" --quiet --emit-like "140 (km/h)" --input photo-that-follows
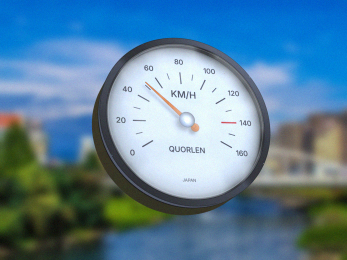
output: 50 (km/h)
